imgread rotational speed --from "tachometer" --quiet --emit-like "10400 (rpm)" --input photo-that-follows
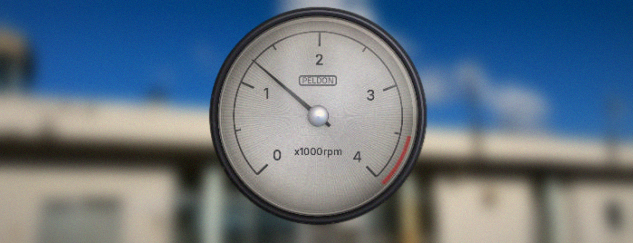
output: 1250 (rpm)
